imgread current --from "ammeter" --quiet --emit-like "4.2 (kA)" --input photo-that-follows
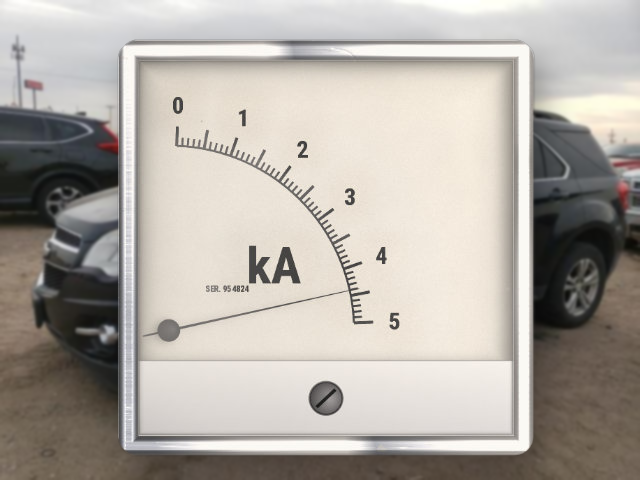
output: 4.4 (kA)
